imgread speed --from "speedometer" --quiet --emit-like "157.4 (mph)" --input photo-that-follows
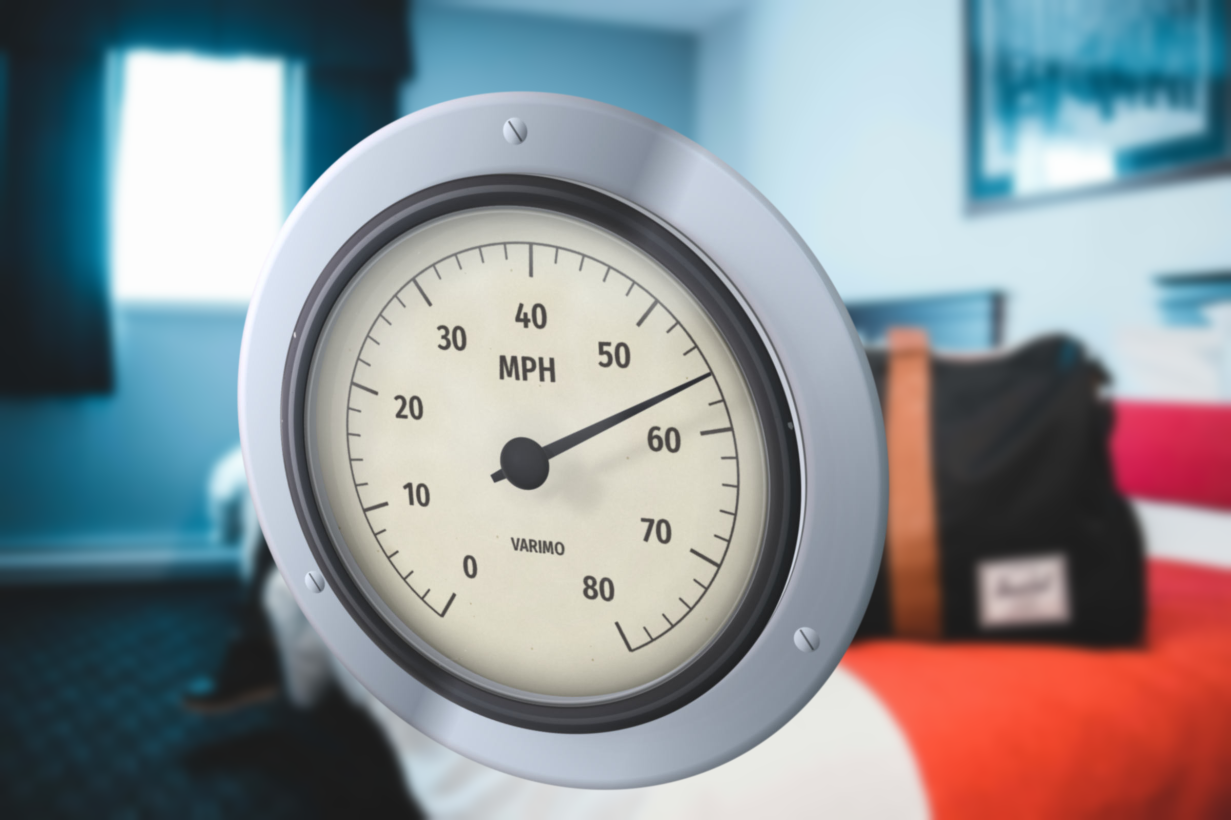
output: 56 (mph)
